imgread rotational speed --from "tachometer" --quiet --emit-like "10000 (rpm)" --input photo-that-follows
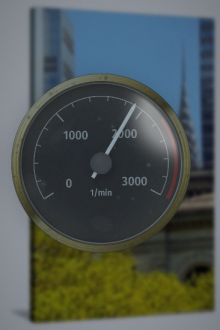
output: 1900 (rpm)
